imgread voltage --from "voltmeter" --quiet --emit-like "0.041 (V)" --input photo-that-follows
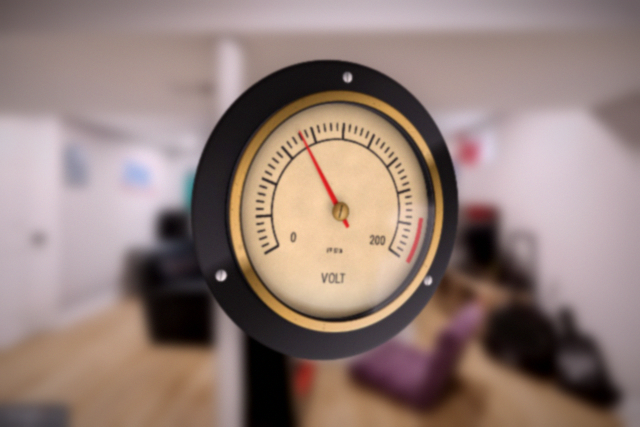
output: 72 (V)
